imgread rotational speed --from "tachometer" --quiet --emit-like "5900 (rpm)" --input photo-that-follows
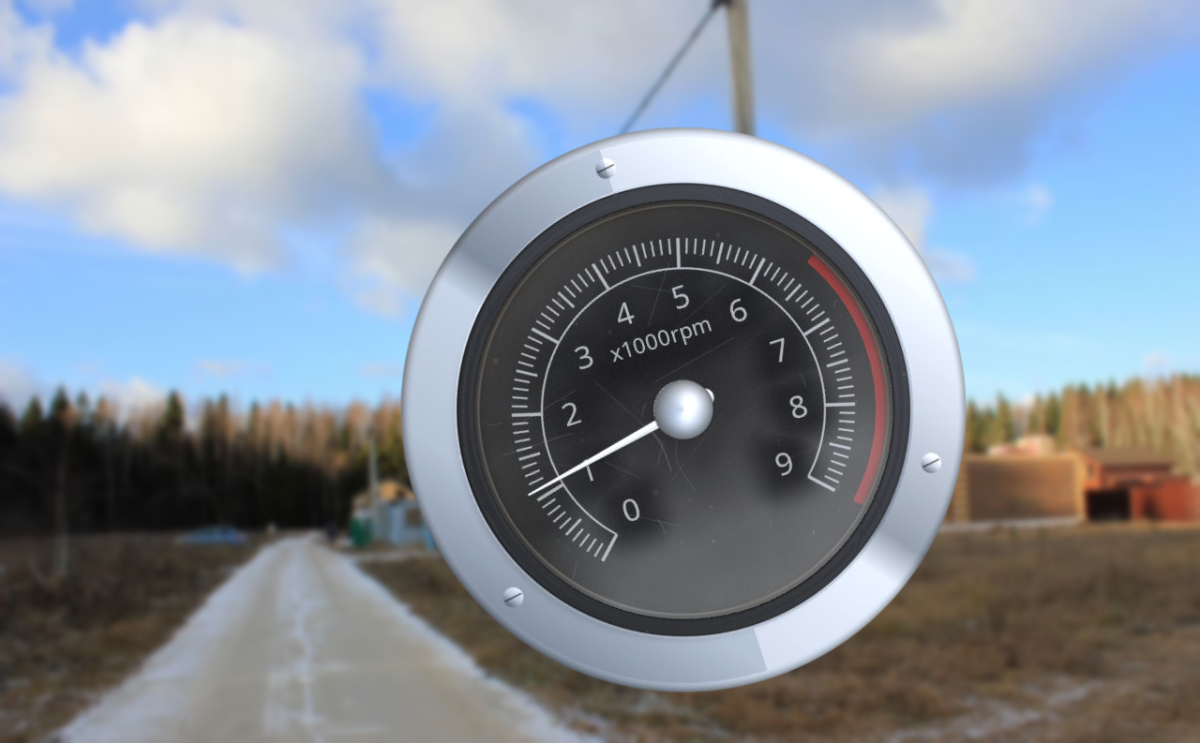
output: 1100 (rpm)
